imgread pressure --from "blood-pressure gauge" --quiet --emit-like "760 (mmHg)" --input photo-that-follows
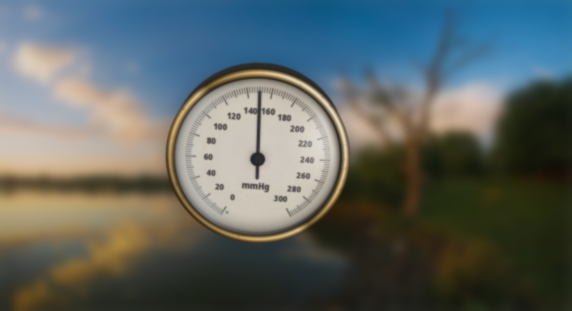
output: 150 (mmHg)
